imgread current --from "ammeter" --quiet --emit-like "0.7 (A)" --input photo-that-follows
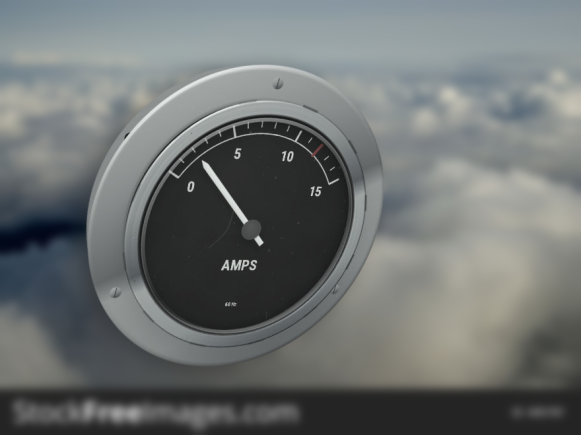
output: 2 (A)
